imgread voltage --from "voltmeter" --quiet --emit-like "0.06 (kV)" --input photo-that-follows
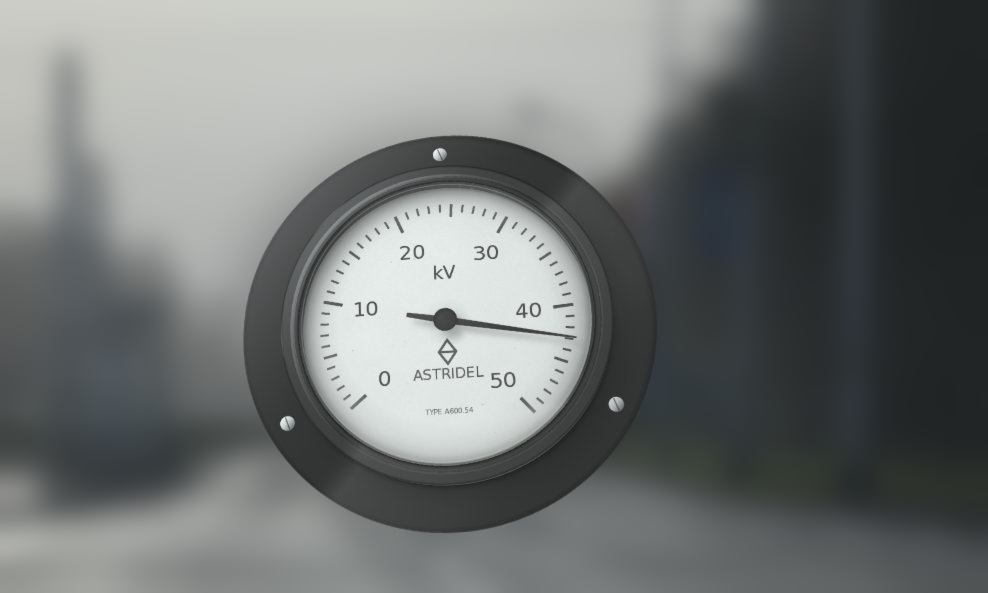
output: 43 (kV)
